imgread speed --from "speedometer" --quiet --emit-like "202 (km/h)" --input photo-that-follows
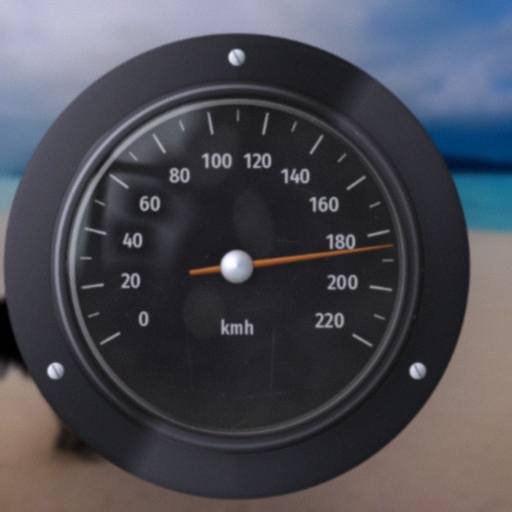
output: 185 (km/h)
